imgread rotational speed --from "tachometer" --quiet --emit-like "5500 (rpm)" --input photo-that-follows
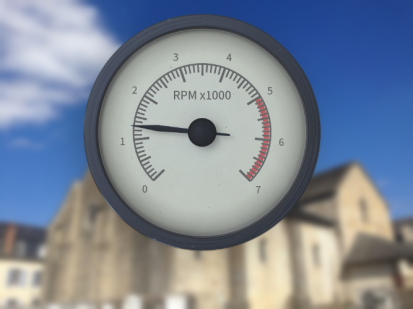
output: 1300 (rpm)
